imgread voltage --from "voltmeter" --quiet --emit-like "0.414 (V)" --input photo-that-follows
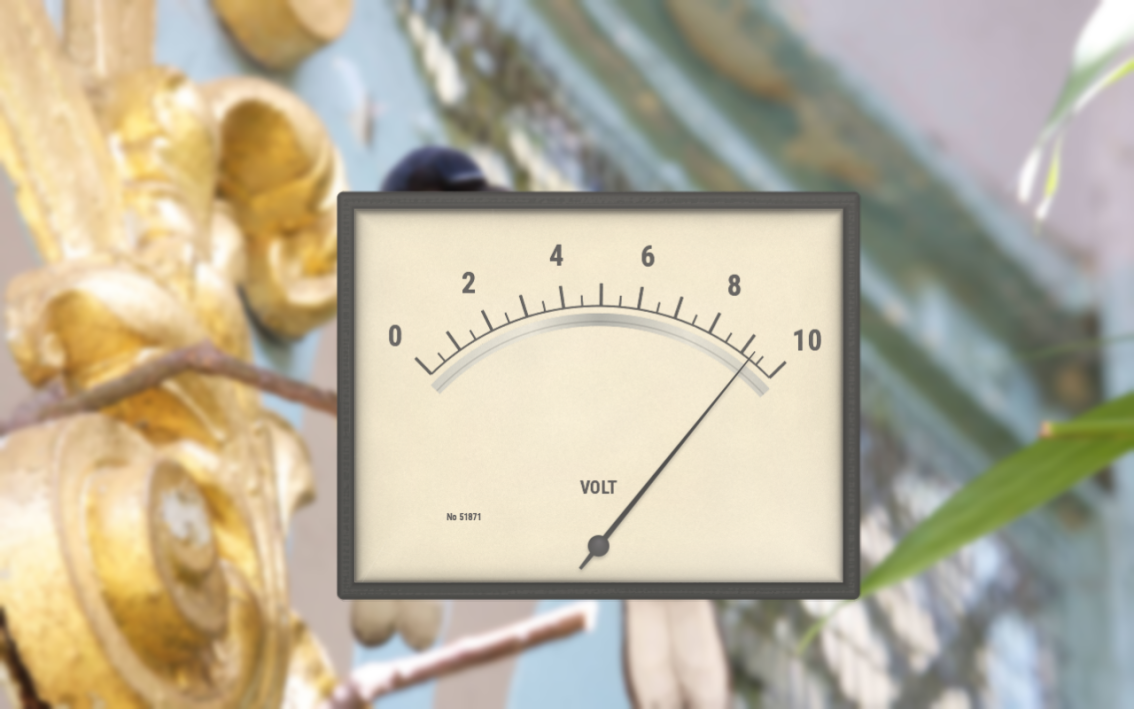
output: 9.25 (V)
